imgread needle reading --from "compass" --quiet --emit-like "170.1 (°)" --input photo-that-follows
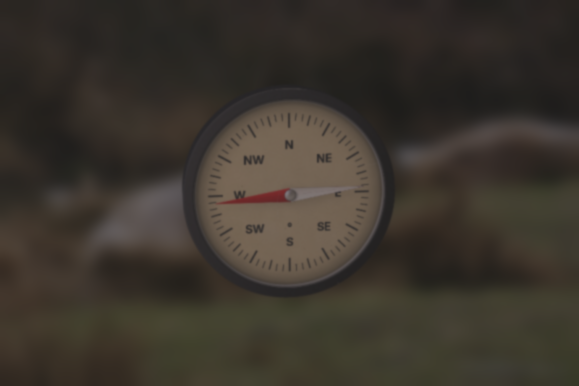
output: 265 (°)
